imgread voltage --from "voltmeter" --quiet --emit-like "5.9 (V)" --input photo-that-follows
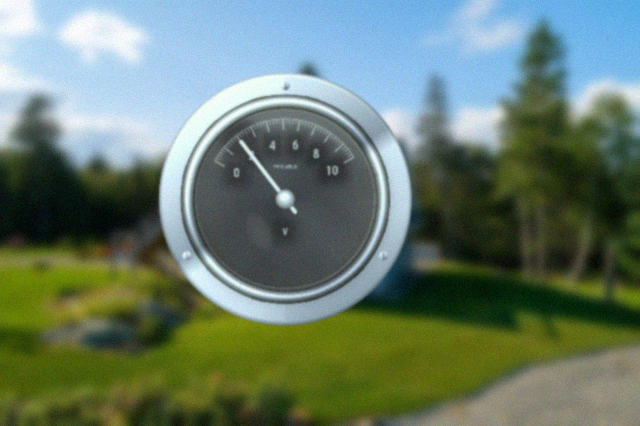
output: 2 (V)
